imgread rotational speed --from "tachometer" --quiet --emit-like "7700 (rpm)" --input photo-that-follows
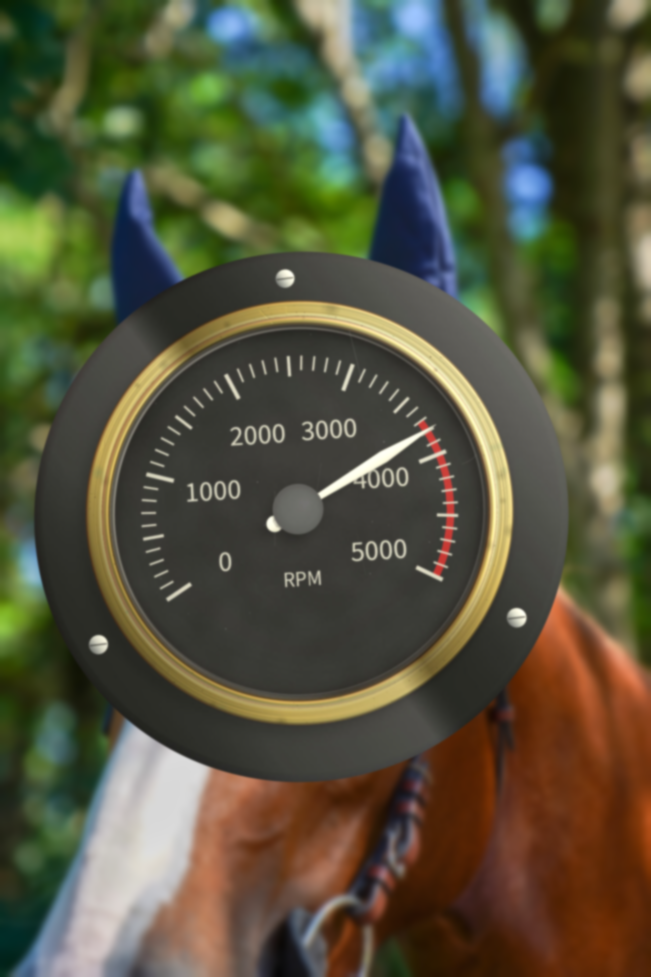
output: 3800 (rpm)
